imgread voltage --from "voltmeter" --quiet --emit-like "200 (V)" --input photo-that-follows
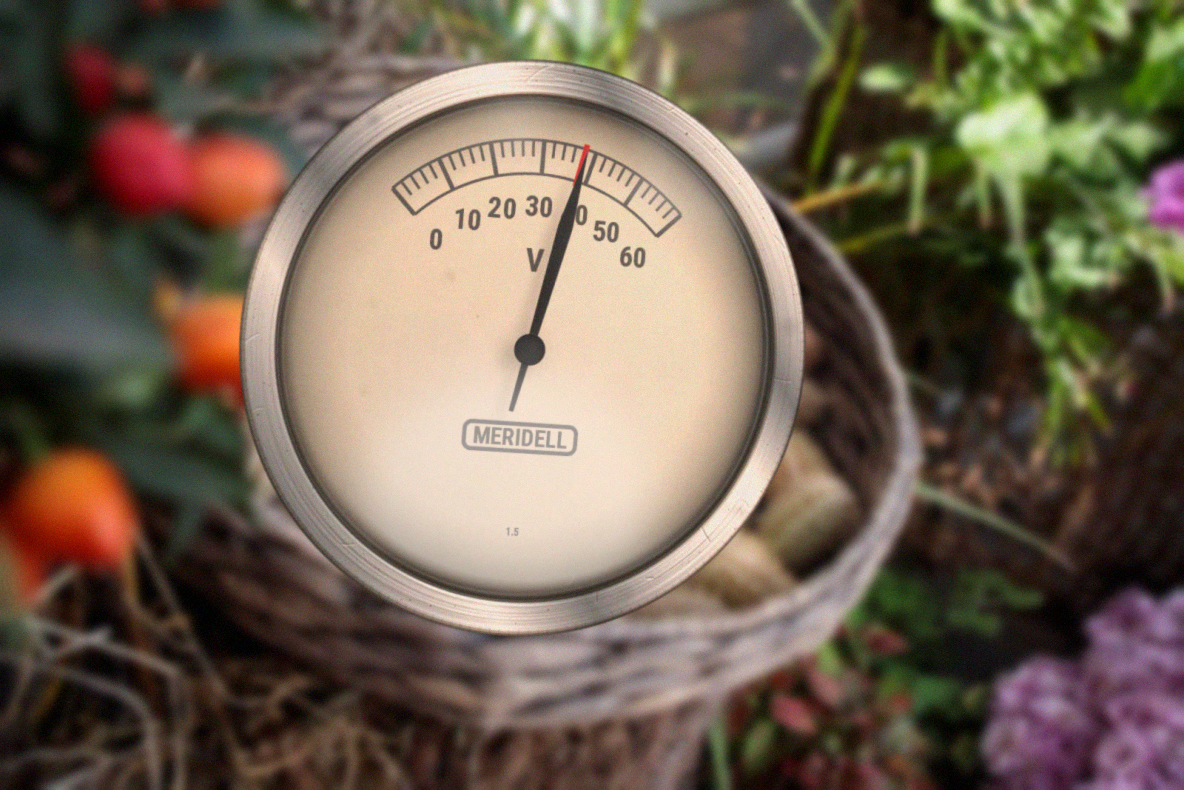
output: 38 (V)
